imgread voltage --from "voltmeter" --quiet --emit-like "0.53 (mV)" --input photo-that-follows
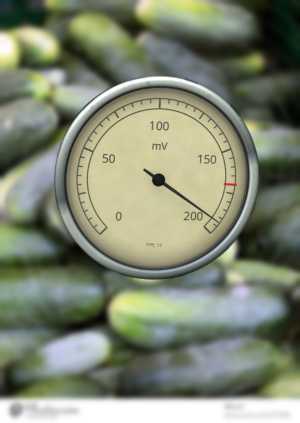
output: 192.5 (mV)
